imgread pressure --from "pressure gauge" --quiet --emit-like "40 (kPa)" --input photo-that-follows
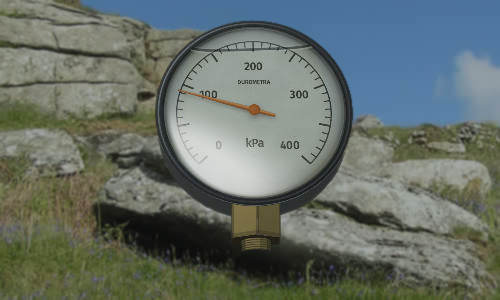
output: 90 (kPa)
